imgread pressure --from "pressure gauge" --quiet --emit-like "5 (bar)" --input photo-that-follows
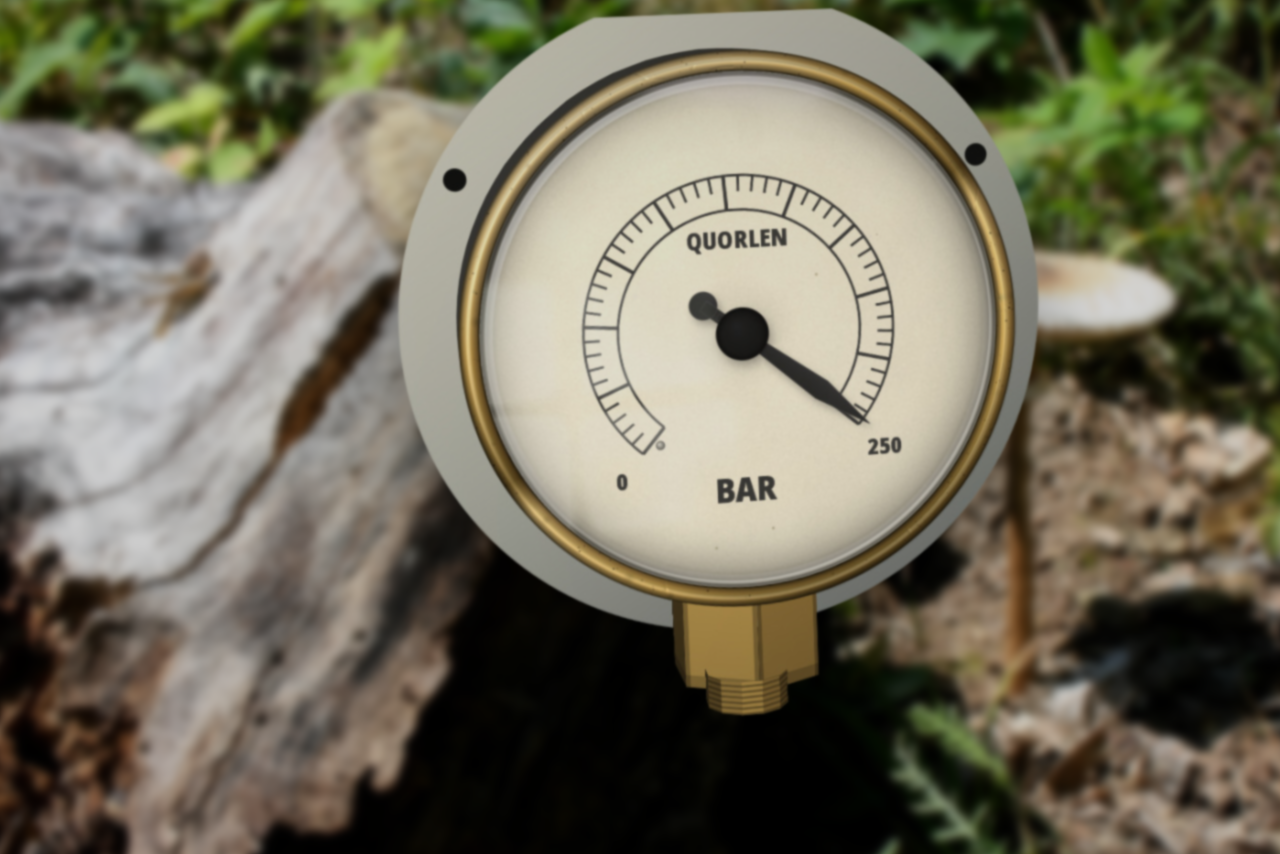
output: 247.5 (bar)
